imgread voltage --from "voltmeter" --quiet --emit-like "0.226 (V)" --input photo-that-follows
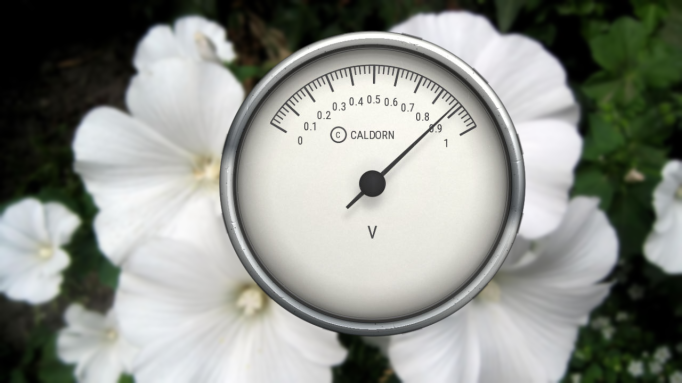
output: 0.88 (V)
